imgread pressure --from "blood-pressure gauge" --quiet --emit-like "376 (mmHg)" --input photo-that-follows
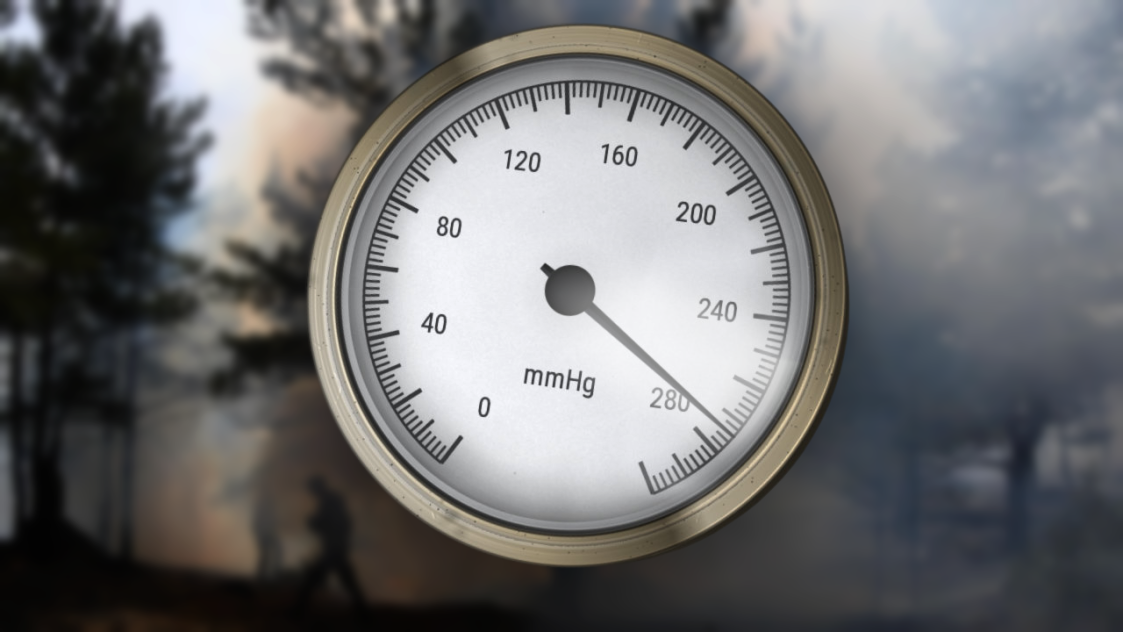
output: 274 (mmHg)
